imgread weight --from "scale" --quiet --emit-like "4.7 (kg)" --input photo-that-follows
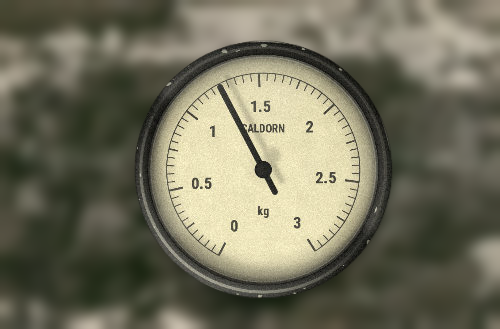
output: 1.25 (kg)
